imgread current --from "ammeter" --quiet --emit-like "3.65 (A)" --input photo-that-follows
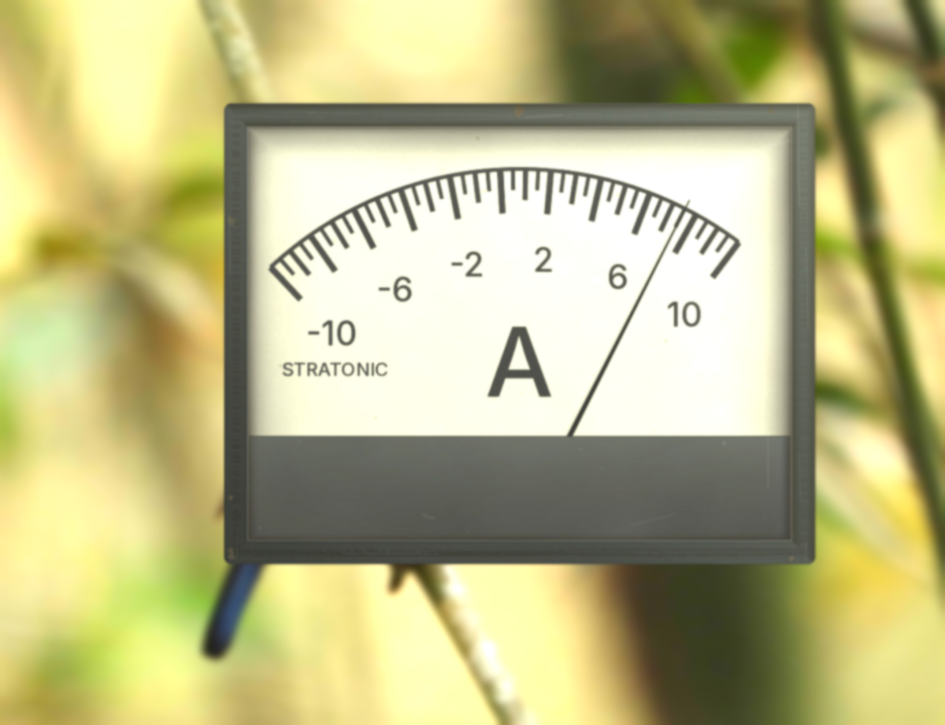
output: 7.5 (A)
